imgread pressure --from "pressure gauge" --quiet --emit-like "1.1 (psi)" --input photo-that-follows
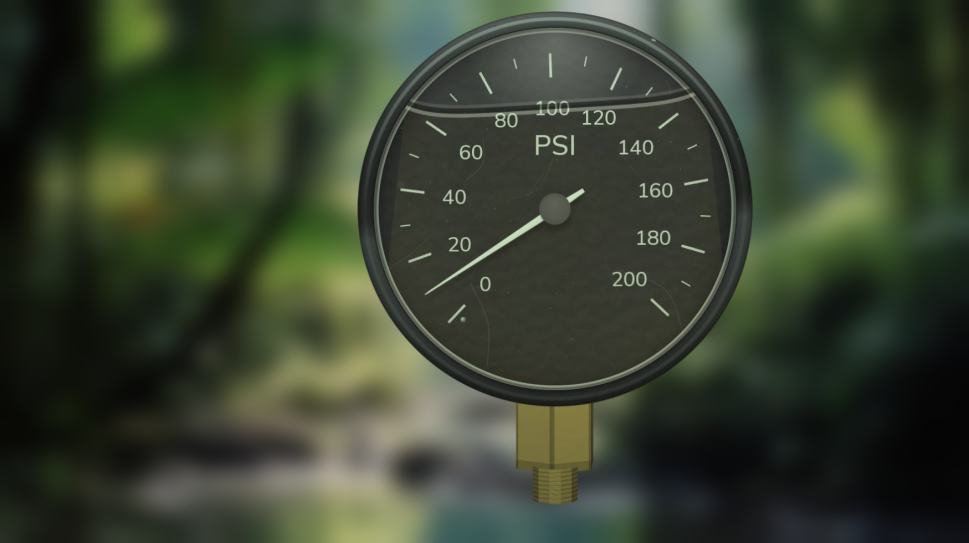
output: 10 (psi)
